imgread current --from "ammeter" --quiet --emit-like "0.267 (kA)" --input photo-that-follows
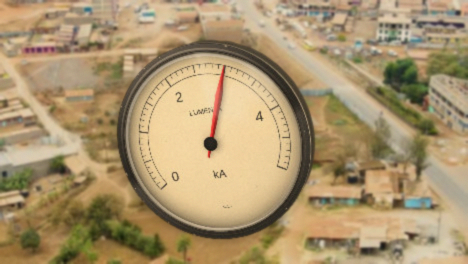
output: 3 (kA)
